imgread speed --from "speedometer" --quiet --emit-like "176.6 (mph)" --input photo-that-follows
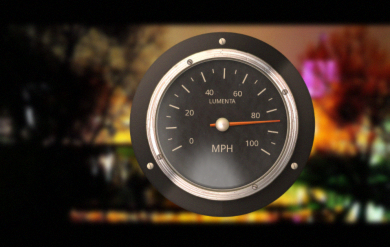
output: 85 (mph)
